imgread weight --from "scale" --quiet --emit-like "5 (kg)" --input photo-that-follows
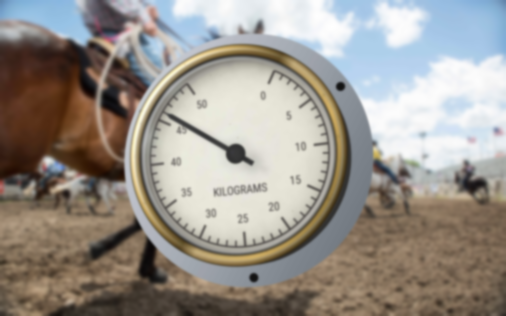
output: 46 (kg)
